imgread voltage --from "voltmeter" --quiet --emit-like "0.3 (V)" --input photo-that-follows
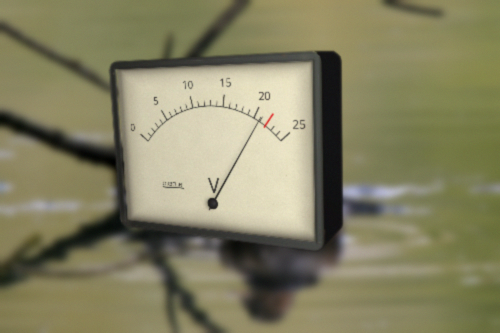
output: 21 (V)
